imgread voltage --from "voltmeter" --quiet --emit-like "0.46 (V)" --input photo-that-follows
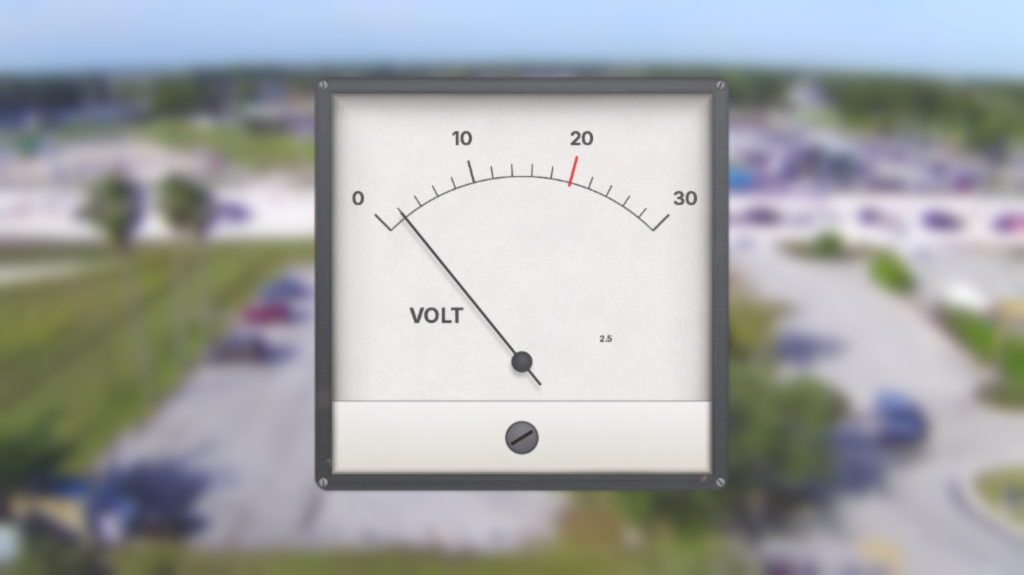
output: 2 (V)
